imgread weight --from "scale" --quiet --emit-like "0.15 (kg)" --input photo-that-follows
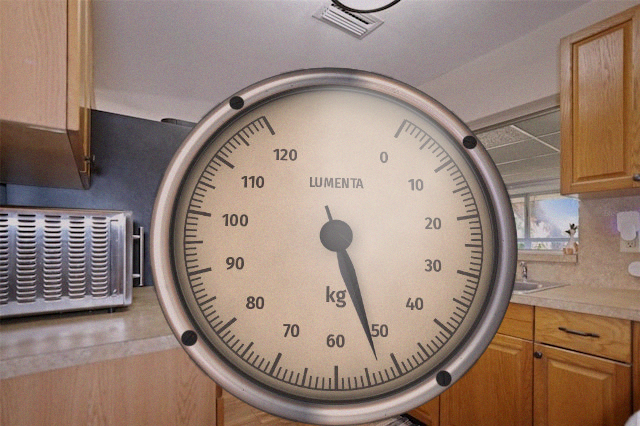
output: 53 (kg)
